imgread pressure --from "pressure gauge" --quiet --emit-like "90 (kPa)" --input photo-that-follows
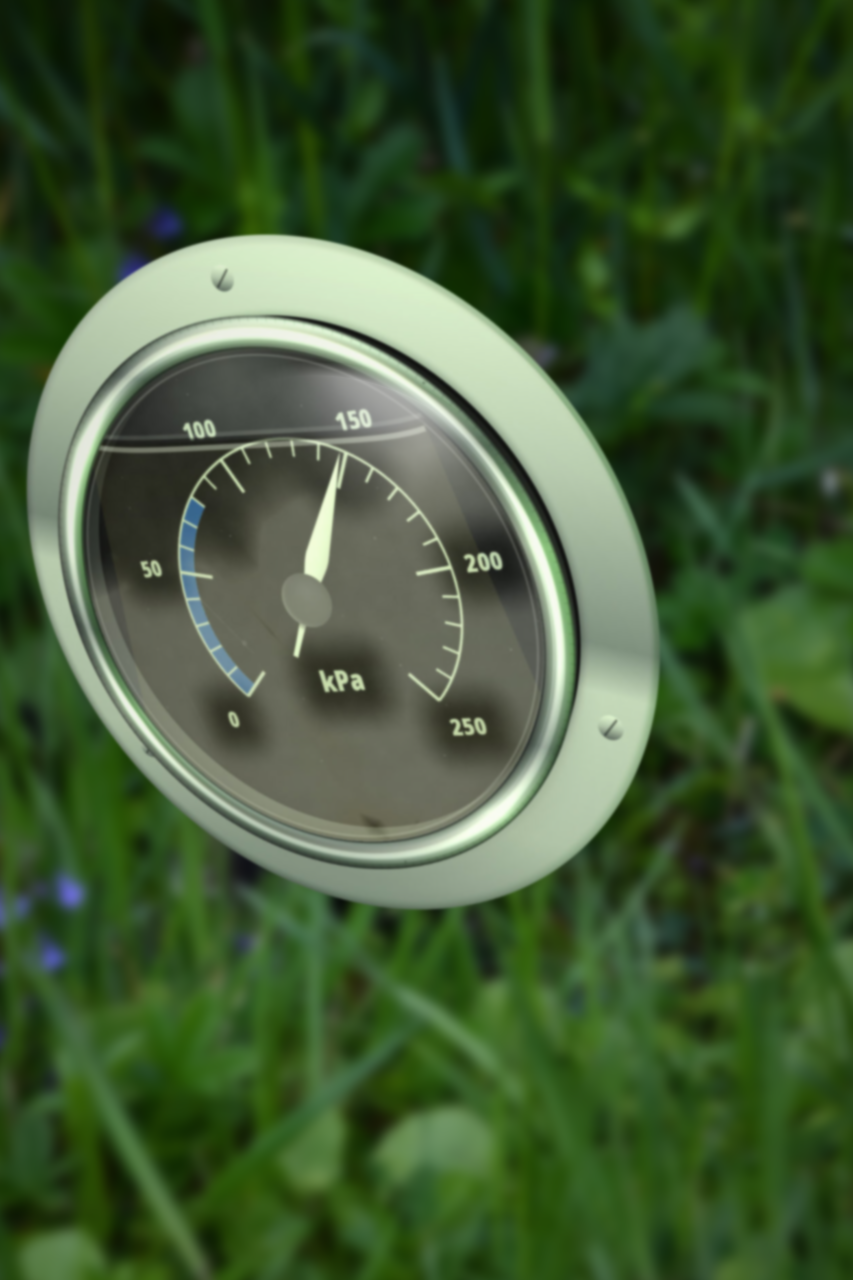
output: 150 (kPa)
